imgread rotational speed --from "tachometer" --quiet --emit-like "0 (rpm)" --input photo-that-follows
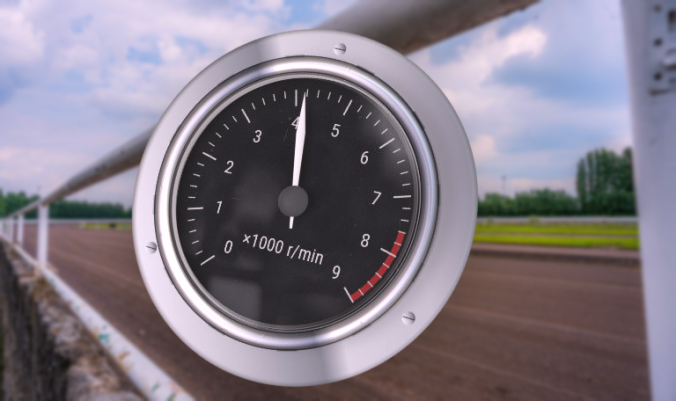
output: 4200 (rpm)
